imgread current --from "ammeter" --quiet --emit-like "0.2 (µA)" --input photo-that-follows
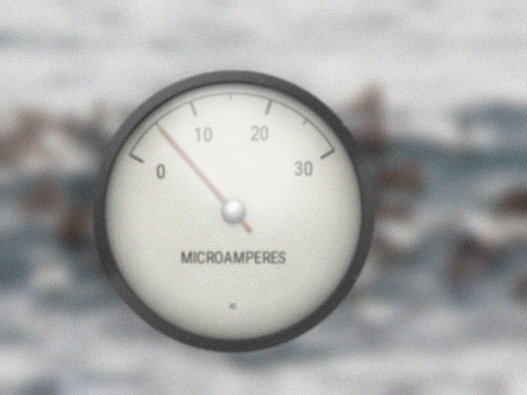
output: 5 (µA)
